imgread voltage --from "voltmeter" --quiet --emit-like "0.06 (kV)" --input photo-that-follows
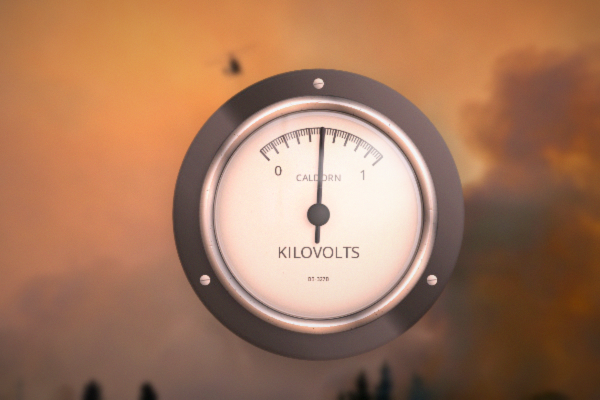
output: 0.5 (kV)
